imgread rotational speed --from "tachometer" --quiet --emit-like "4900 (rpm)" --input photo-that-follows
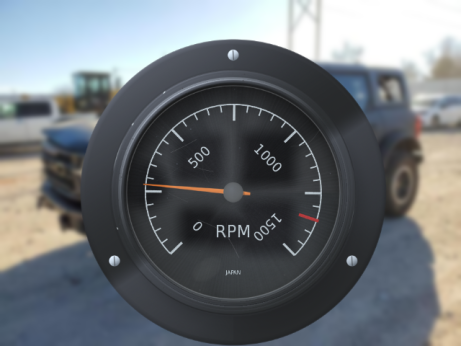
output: 275 (rpm)
